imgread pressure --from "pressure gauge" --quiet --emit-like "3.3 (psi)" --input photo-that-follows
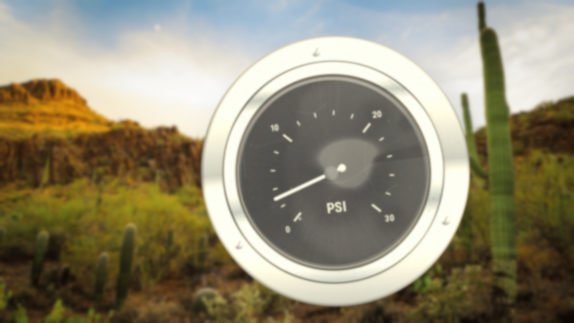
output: 3 (psi)
